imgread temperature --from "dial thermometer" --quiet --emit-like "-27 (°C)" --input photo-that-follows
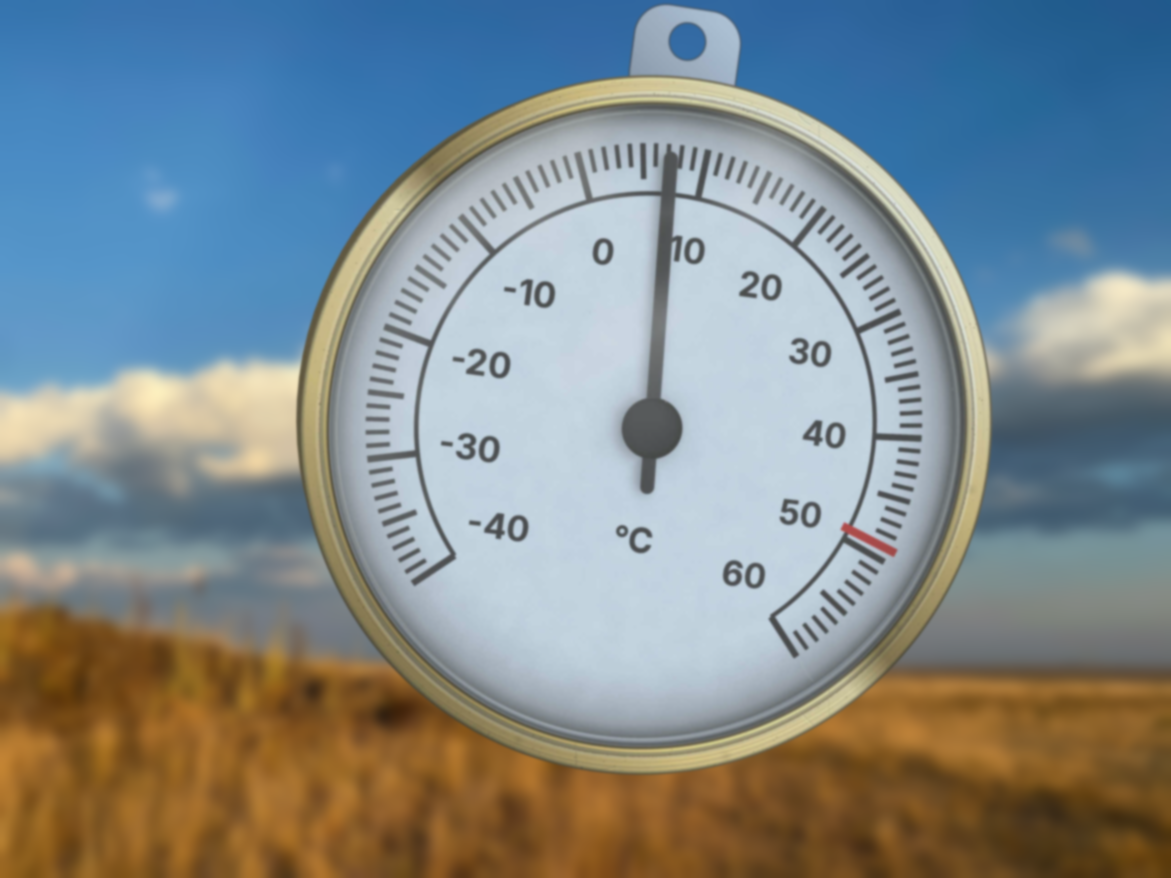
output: 7 (°C)
